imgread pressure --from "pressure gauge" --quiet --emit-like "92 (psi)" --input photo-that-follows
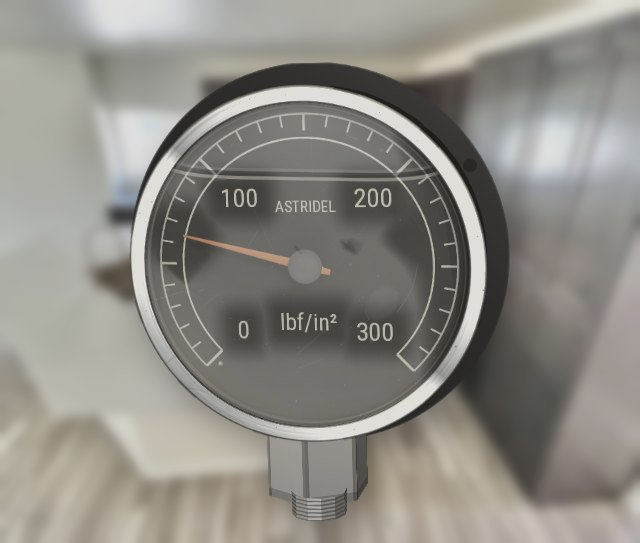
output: 65 (psi)
